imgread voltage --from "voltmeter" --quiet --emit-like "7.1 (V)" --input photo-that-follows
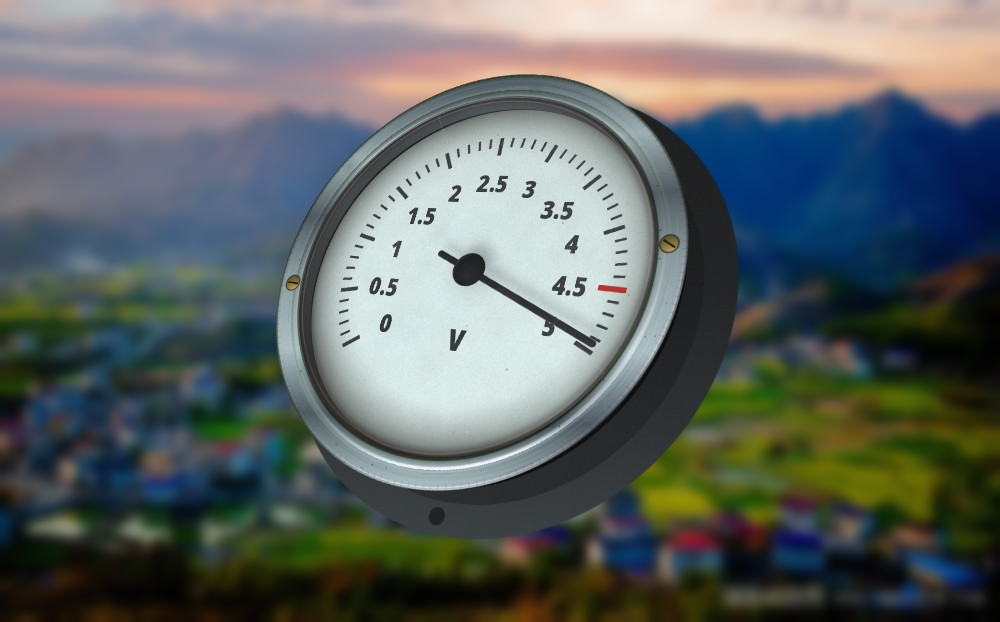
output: 4.95 (V)
